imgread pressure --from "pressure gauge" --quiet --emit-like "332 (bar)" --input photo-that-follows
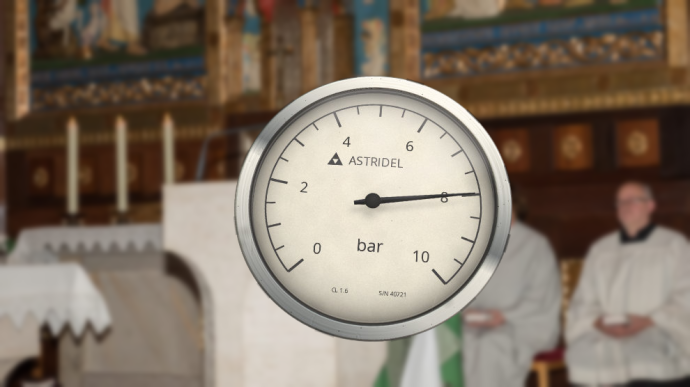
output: 8 (bar)
